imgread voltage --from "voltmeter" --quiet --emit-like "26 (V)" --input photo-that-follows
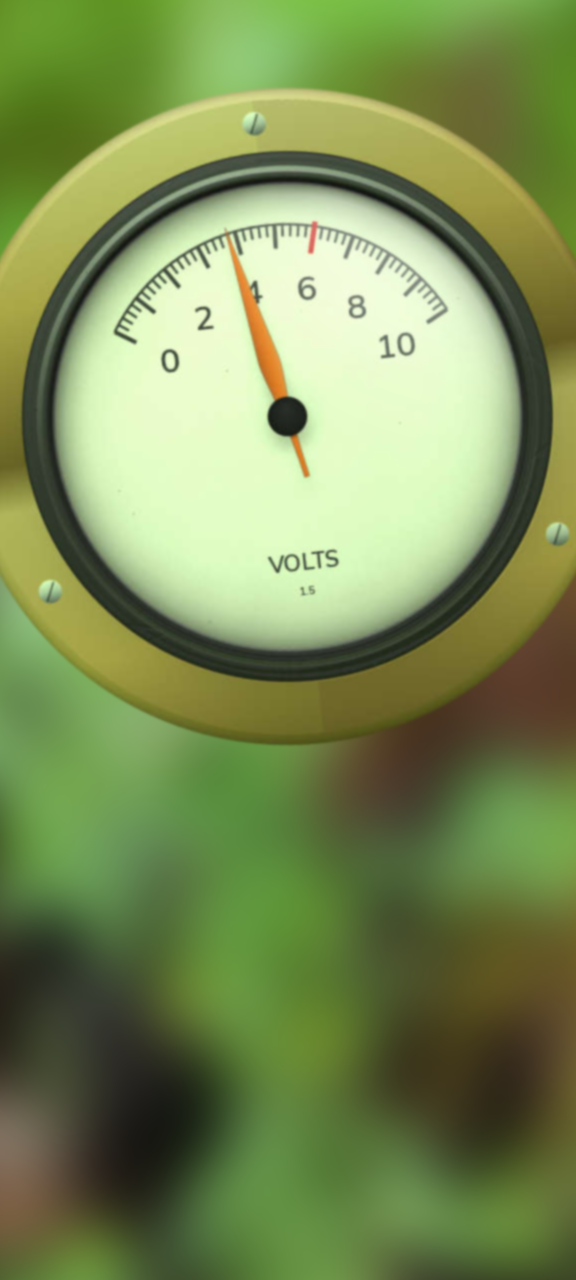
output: 3.8 (V)
